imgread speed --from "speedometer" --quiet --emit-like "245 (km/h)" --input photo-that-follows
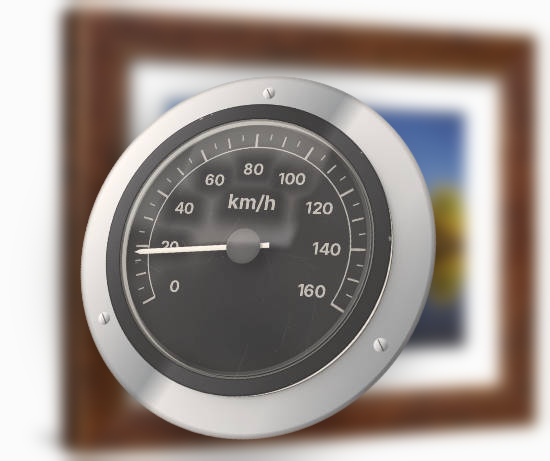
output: 17.5 (km/h)
